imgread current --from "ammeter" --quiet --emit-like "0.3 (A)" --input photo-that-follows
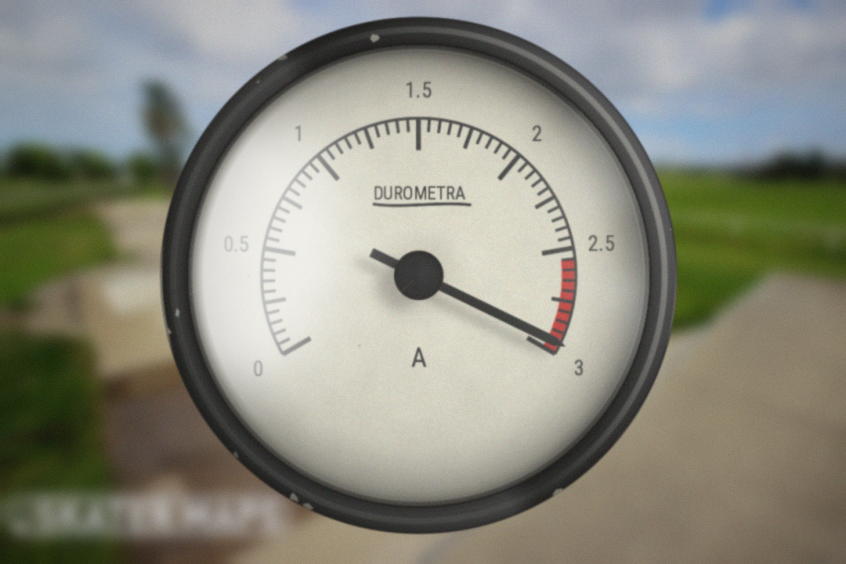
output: 2.95 (A)
